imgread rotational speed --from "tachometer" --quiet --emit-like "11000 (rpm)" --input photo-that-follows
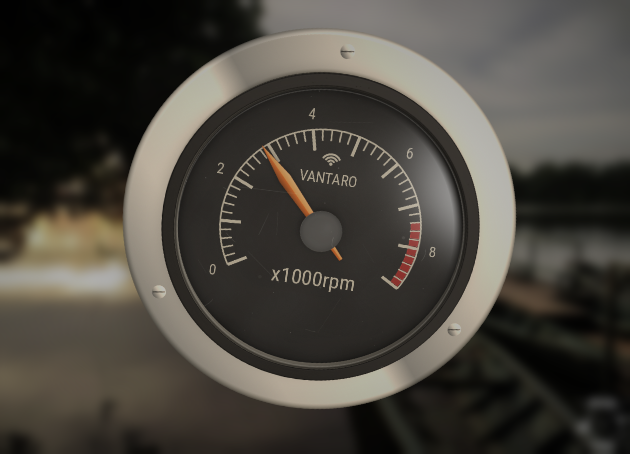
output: 2900 (rpm)
